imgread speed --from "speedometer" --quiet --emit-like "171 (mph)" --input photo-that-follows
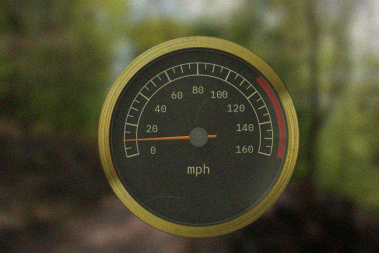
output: 10 (mph)
